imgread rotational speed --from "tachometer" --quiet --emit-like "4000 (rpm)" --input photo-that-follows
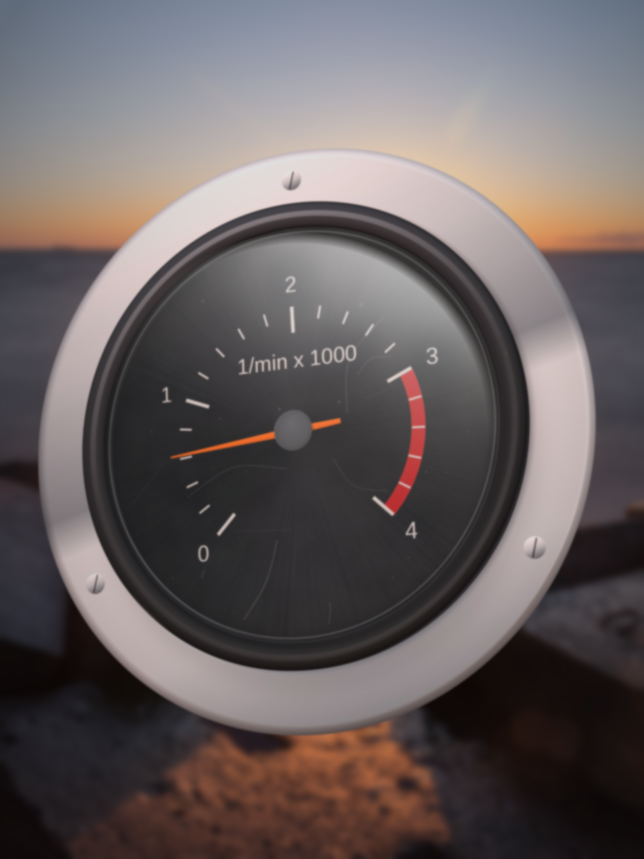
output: 600 (rpm)
